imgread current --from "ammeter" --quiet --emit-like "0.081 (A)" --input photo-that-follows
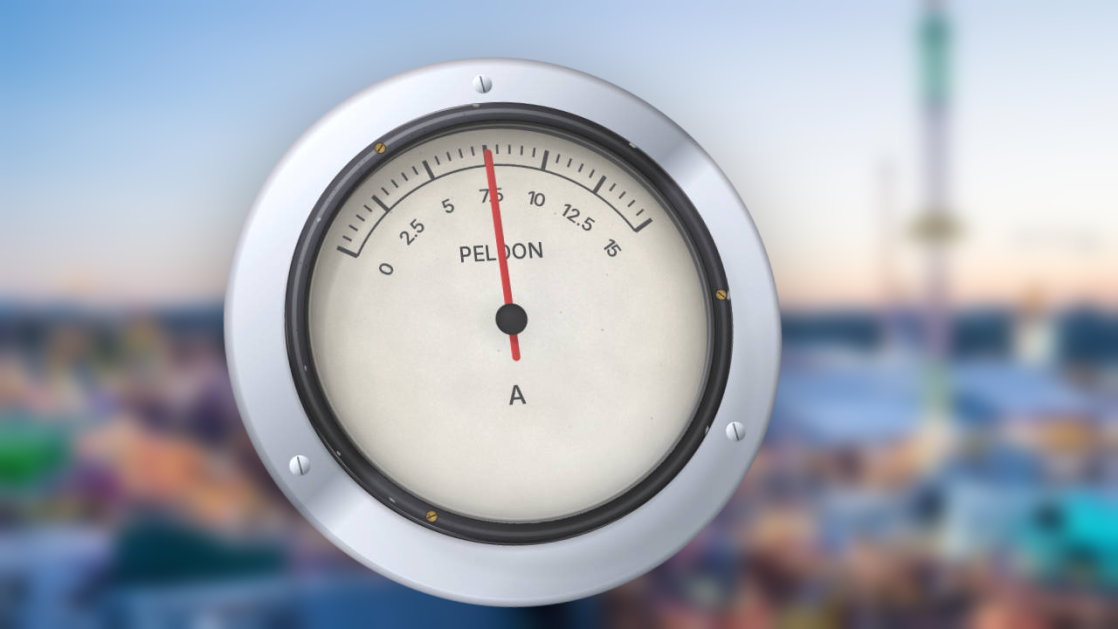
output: 7.5 (A)
